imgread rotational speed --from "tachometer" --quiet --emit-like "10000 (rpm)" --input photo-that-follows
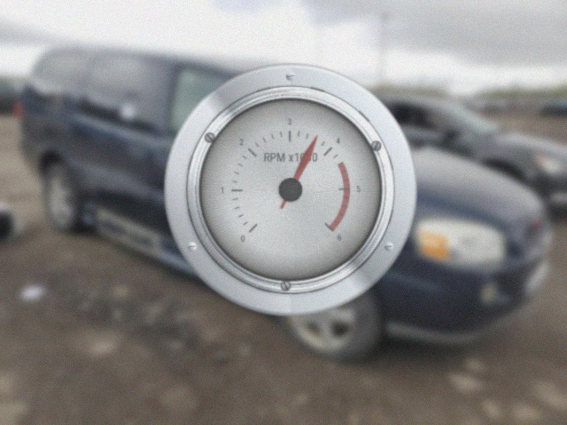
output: 3600 (rpm)
